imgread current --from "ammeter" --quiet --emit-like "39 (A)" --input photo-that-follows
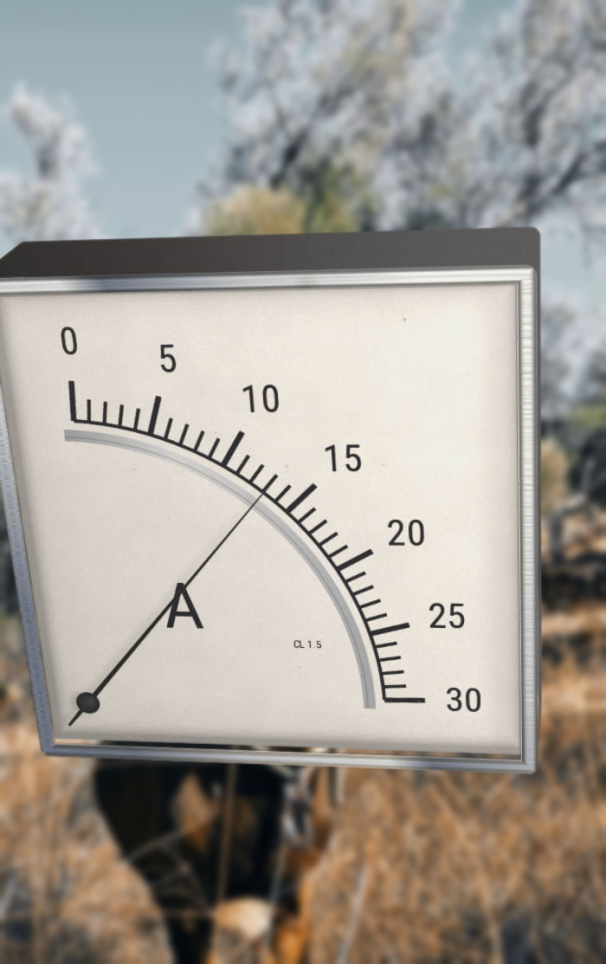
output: 13 (A)
